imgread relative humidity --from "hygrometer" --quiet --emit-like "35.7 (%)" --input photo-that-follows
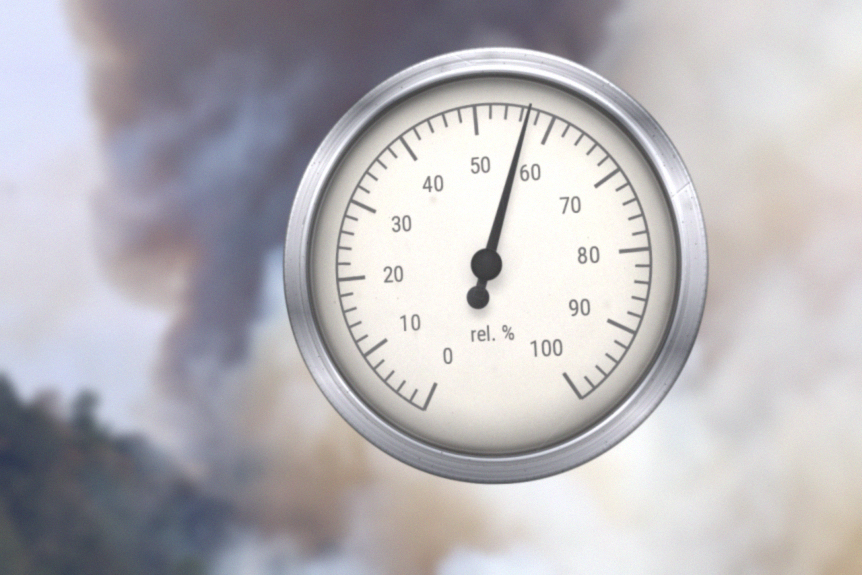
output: 57 (%)
